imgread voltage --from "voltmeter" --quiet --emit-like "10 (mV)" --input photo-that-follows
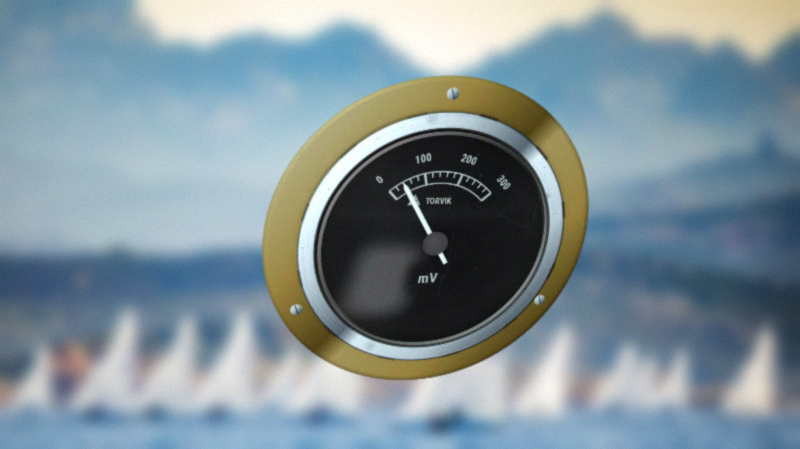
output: 40 (mV)
